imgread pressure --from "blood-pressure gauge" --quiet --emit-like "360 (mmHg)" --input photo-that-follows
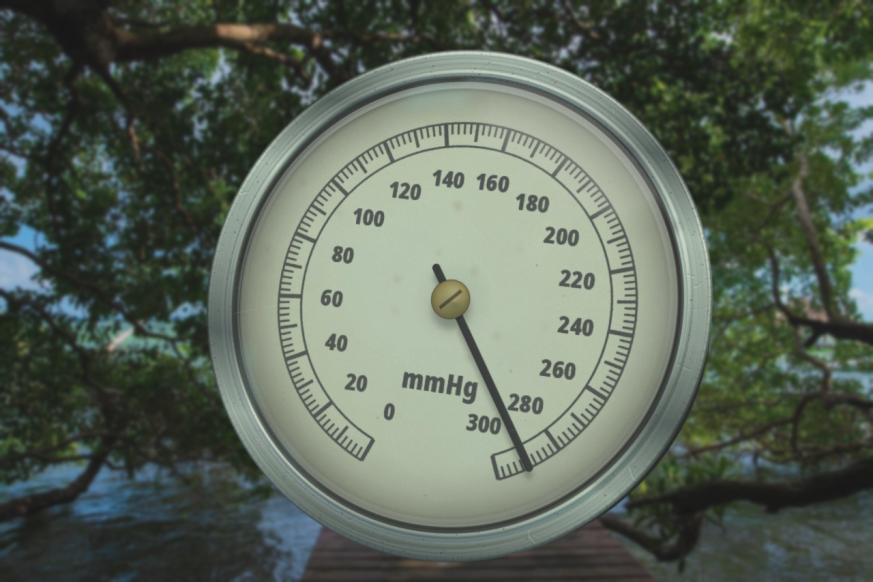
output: 290 (mmHg)
